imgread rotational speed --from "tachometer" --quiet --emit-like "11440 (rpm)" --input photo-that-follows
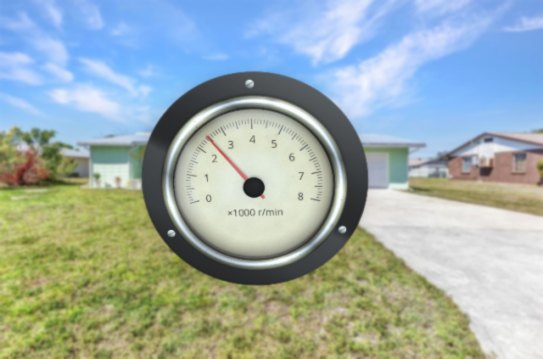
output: 2500 (rpm)
